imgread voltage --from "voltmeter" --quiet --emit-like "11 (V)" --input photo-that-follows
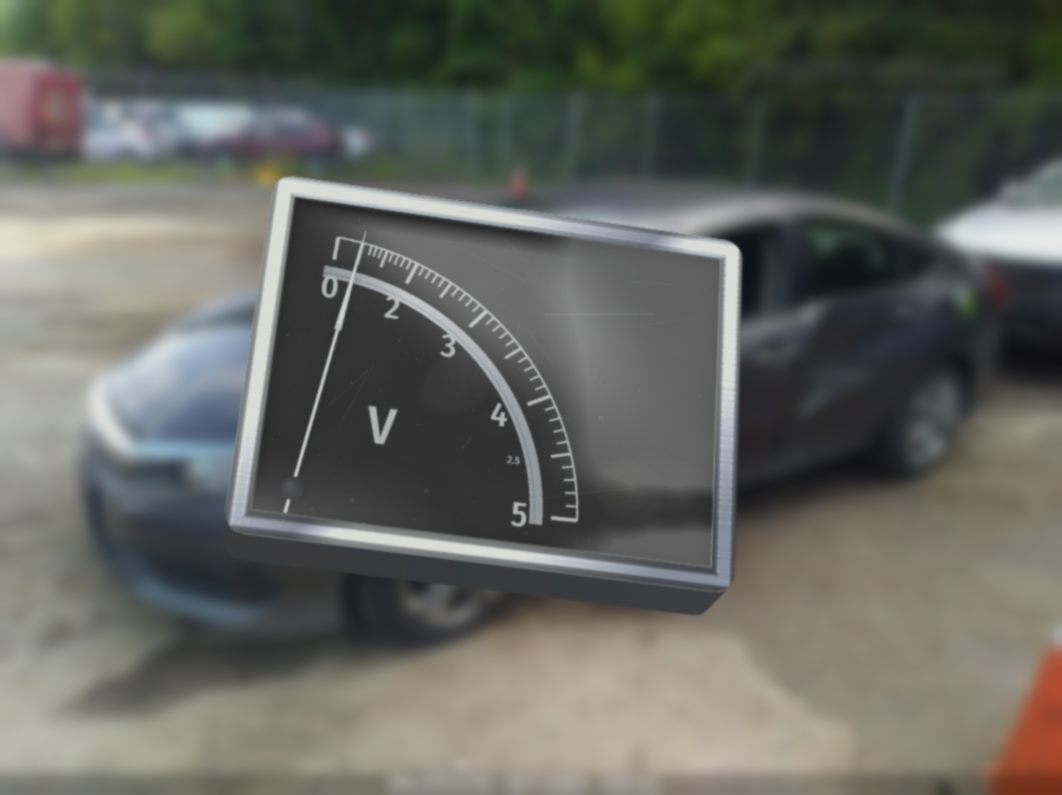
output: 1 (V)
